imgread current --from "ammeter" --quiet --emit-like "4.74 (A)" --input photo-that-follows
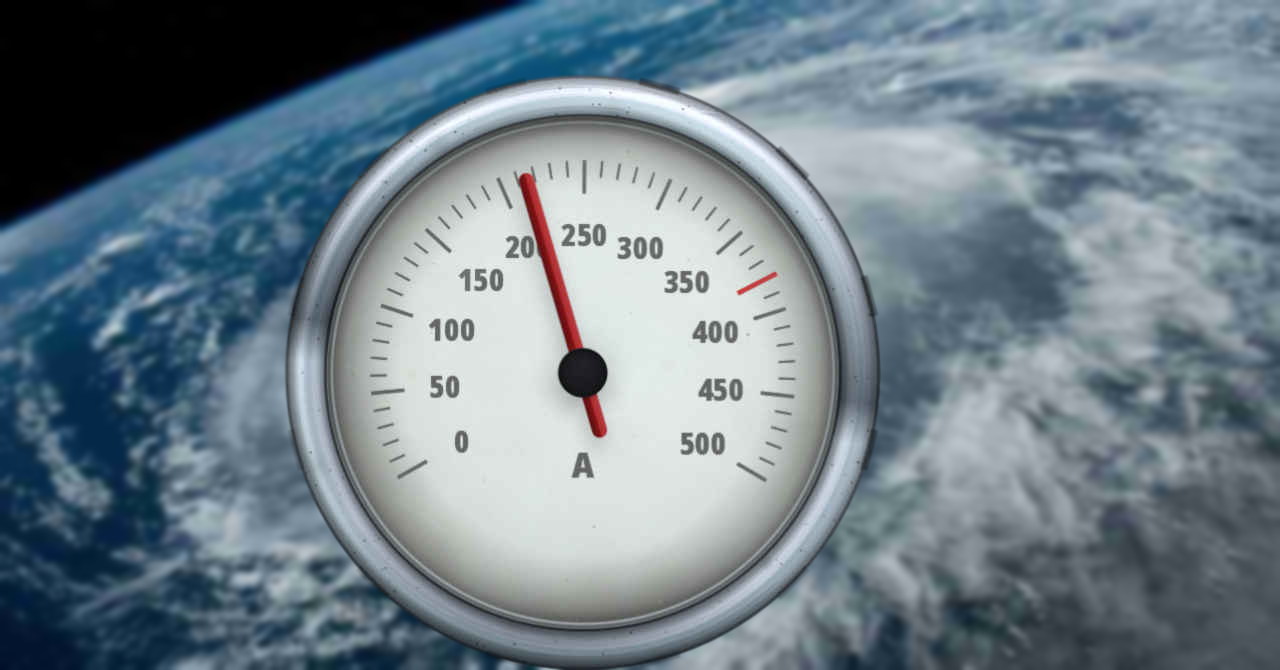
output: 215 (A)
